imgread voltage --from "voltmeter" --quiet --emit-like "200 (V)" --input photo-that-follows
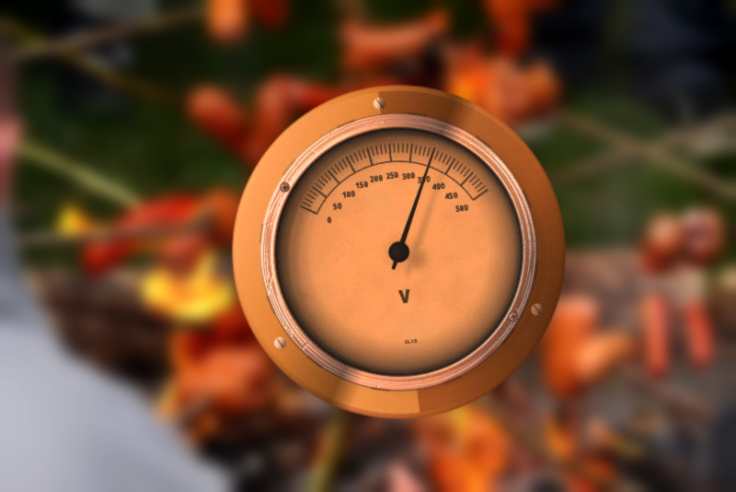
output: 350 (V)
